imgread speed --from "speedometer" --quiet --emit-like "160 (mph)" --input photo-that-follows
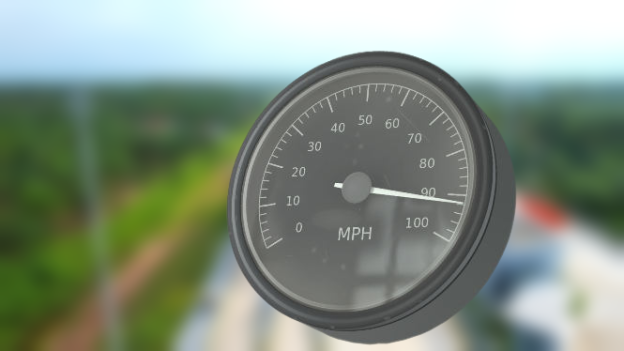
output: 92 (mph)
